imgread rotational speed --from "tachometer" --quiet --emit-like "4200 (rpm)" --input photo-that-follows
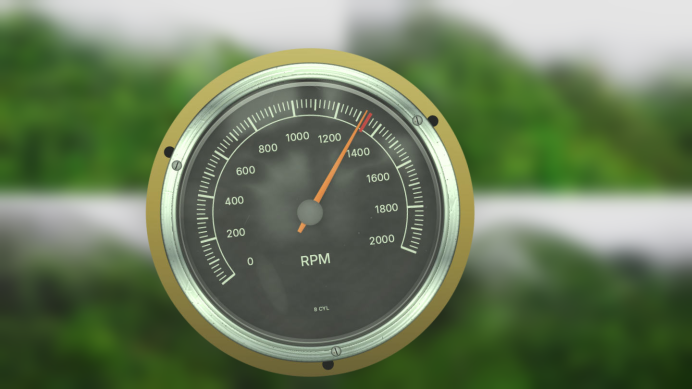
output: 1320 (rpm)
